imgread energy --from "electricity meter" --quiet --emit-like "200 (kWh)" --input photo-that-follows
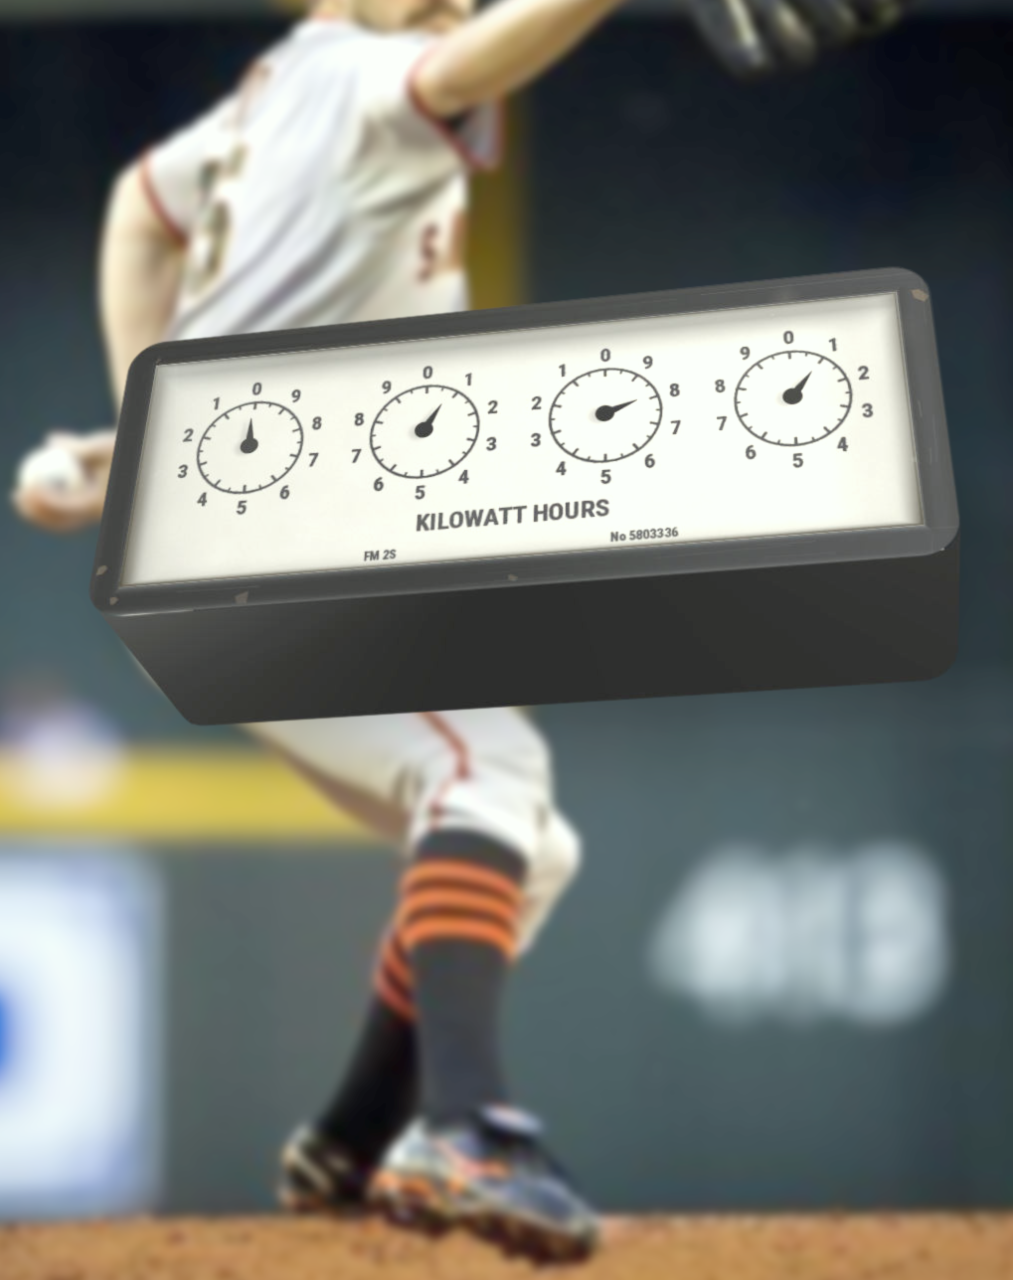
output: 81 (kWh)
